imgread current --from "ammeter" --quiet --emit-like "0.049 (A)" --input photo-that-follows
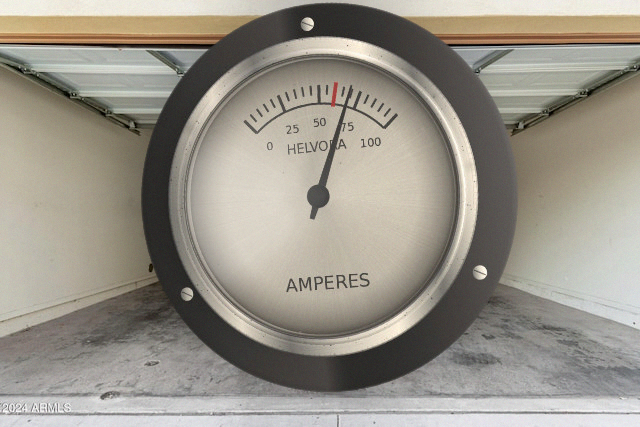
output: 70 (A)
